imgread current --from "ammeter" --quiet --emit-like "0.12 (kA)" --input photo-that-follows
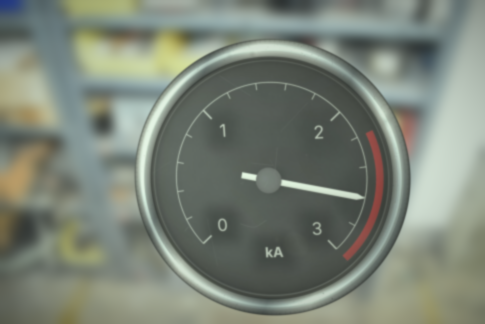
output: 2.6 (kA)
